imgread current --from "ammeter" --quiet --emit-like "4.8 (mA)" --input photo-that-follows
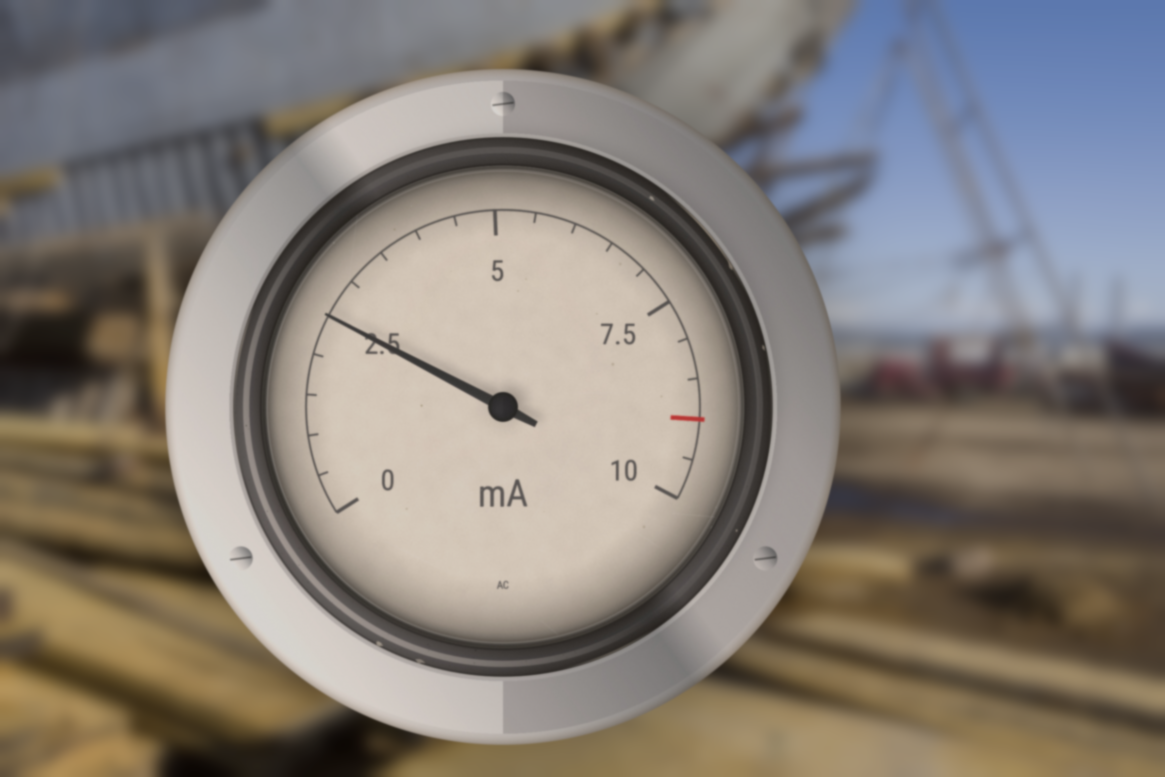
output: 2.5 (mA)
